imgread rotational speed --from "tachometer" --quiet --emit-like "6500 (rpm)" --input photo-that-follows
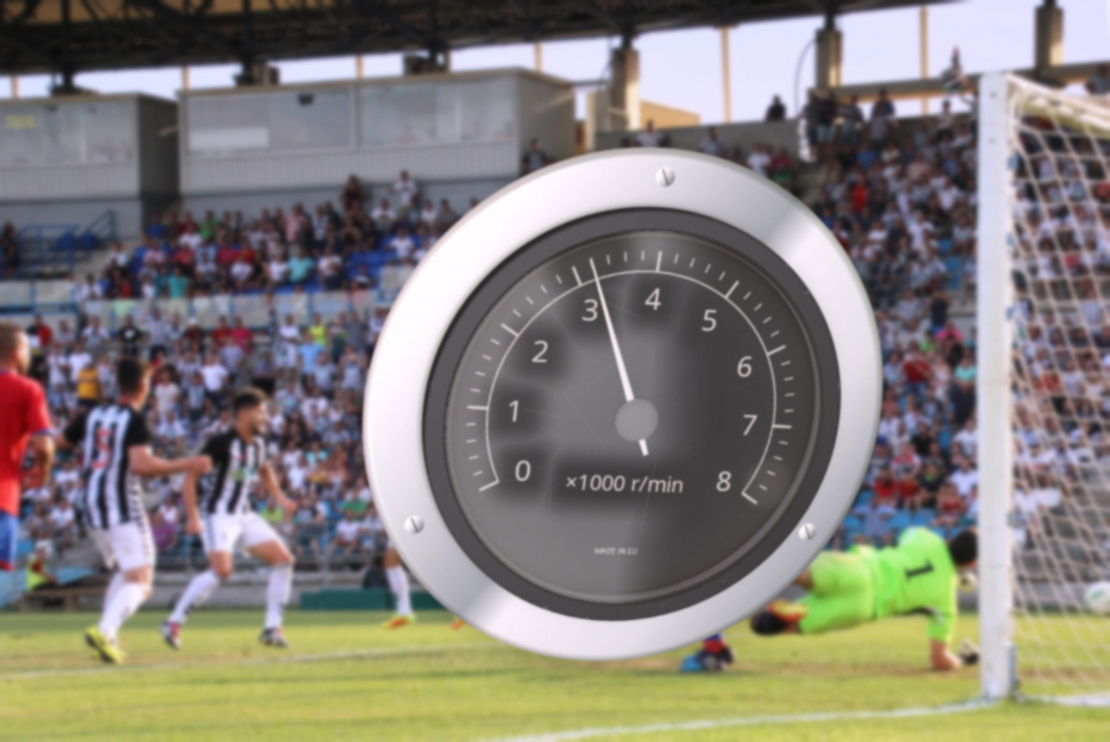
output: 3200 (rpm)
